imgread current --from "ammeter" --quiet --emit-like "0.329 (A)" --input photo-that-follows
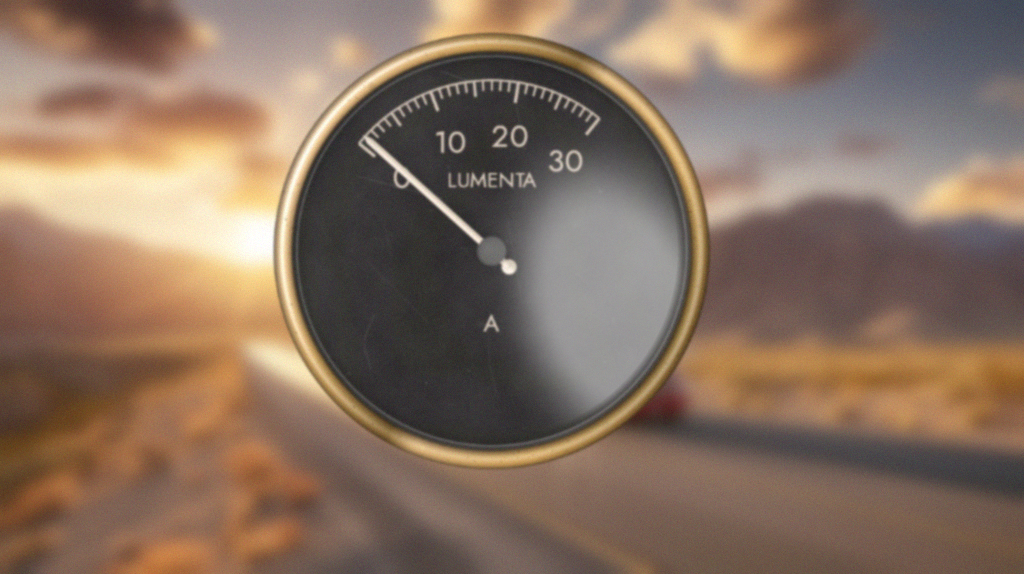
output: 1 (A)
